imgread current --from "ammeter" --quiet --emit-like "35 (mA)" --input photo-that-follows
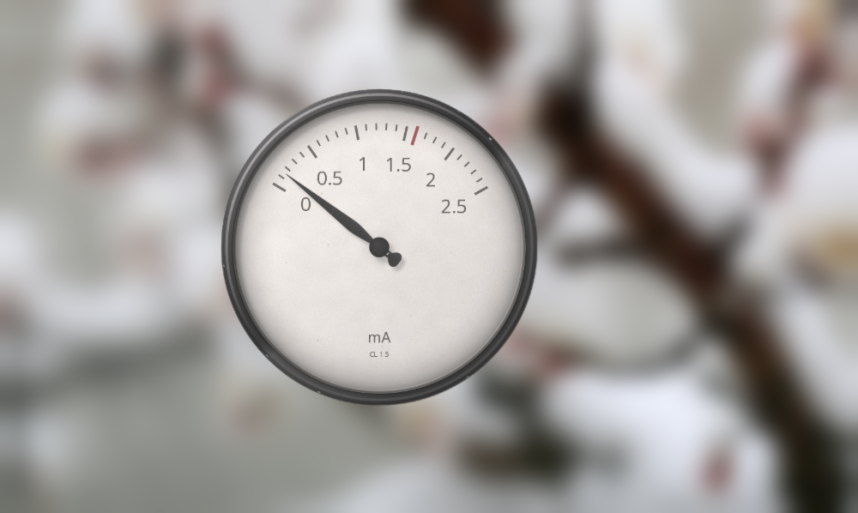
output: 0.15 (mA)
